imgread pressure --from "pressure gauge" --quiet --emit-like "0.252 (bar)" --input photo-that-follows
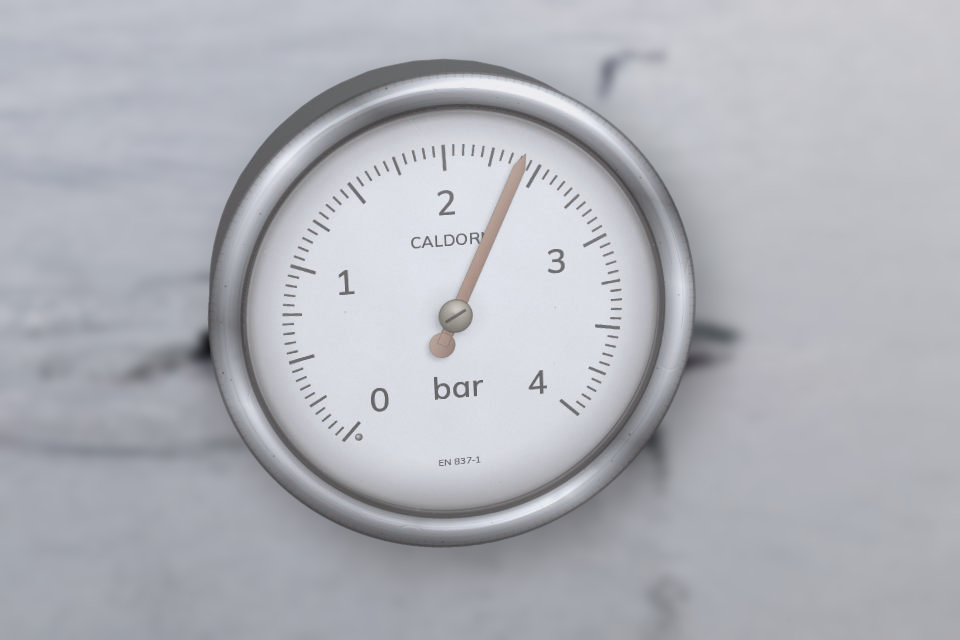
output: 2.4 (bar)
